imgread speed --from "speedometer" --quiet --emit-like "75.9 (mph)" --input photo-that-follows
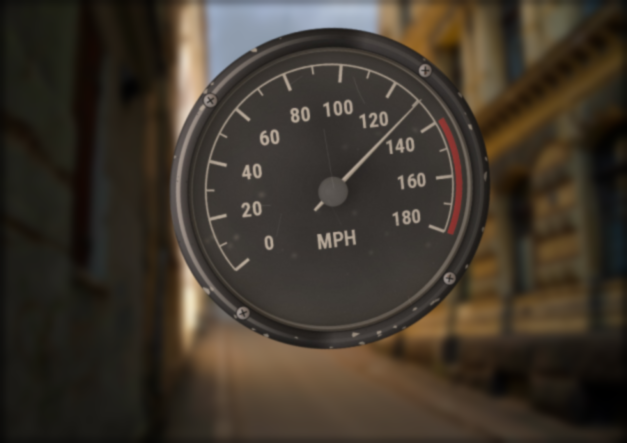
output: 130 (mph)
